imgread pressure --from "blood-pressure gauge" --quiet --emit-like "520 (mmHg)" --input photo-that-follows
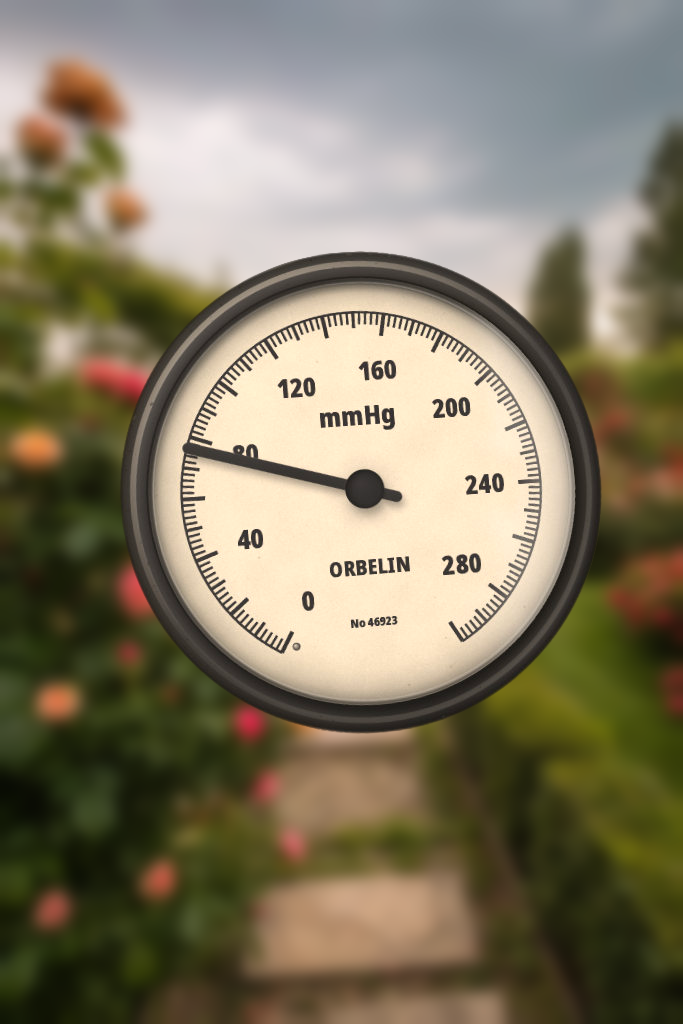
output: 76 (mmHg)
